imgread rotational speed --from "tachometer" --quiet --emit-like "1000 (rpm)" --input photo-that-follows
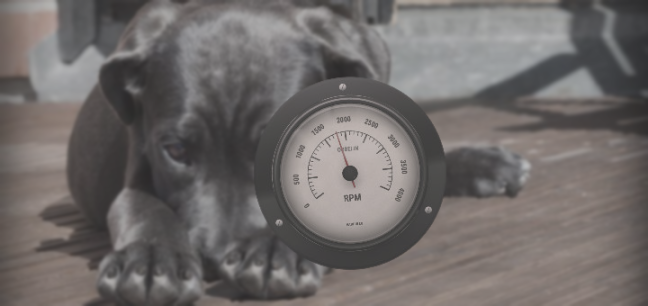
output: 1800 (rpm)
